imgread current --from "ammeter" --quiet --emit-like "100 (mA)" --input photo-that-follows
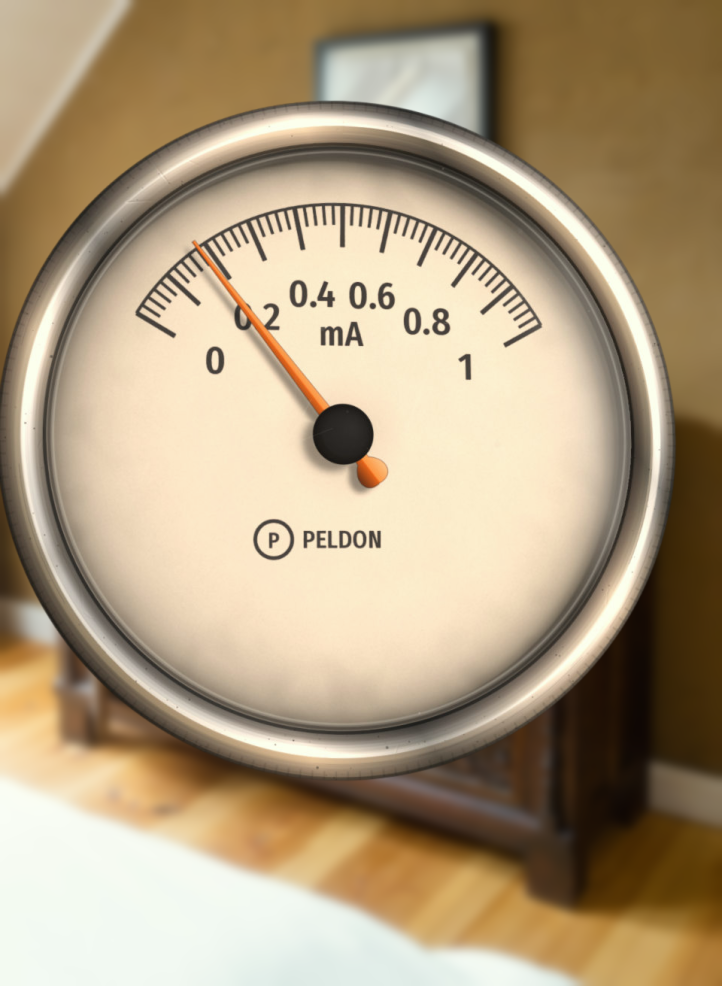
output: 0.18 (mA)
